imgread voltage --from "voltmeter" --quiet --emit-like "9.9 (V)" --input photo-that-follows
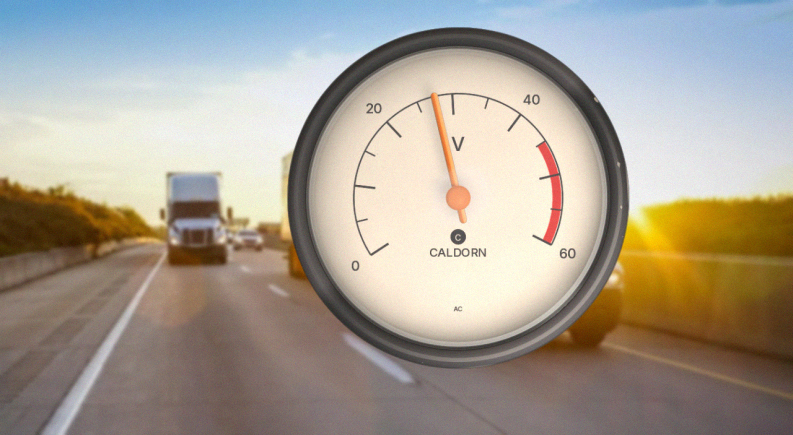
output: 27.5 (V)
